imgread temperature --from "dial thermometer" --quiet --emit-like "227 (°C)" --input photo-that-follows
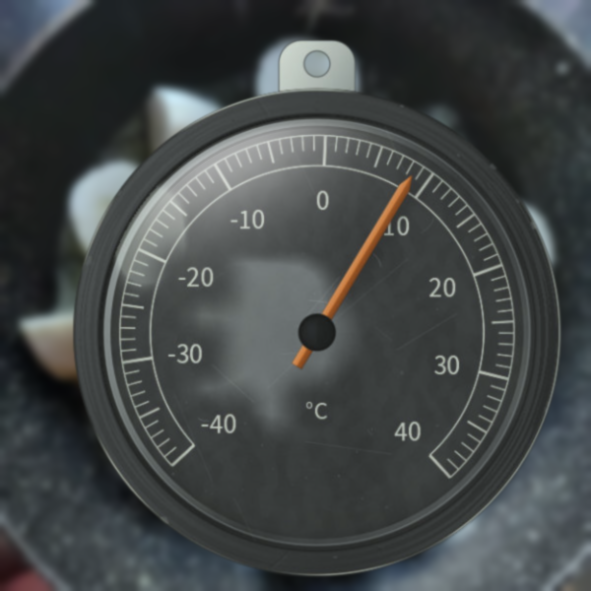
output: 8.5 (°C)
